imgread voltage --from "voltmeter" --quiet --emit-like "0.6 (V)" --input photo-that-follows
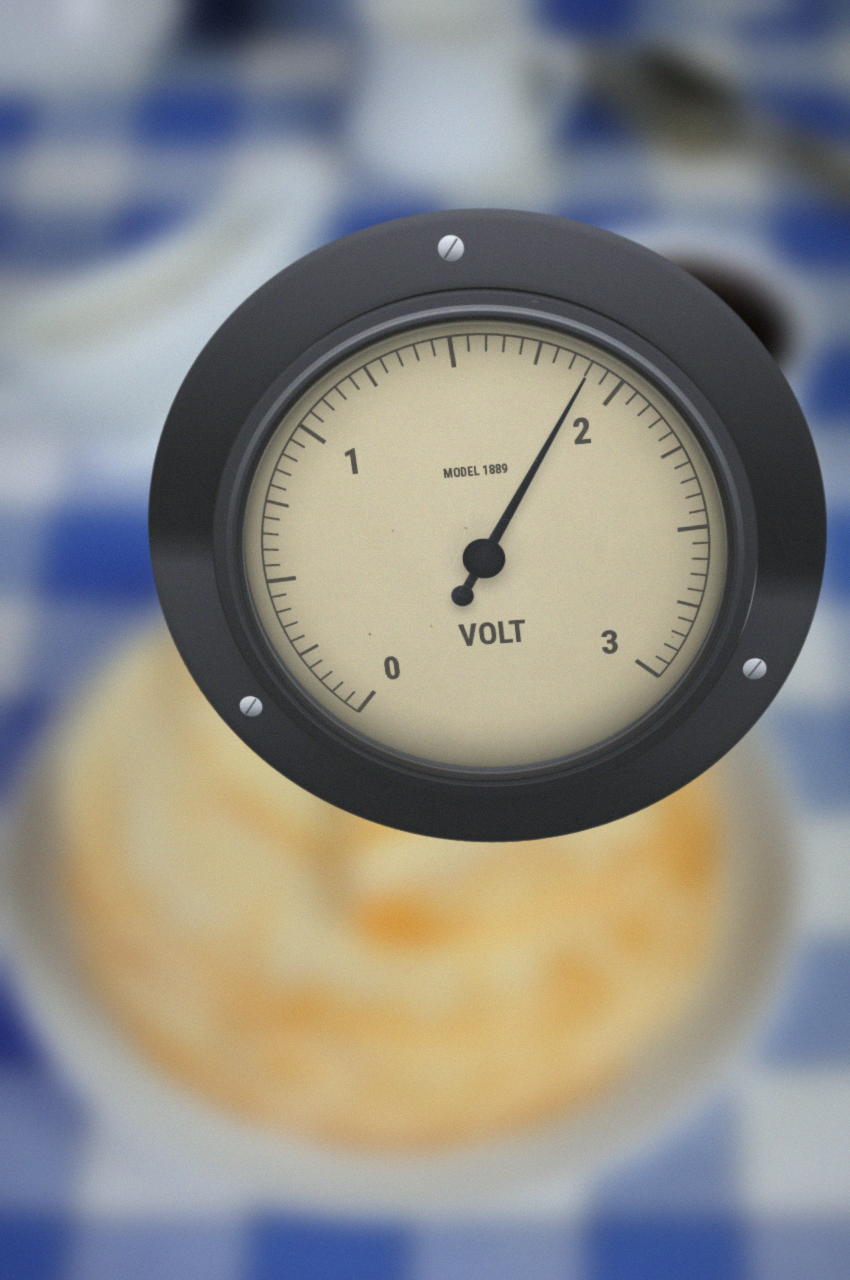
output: 1.9 (V)
